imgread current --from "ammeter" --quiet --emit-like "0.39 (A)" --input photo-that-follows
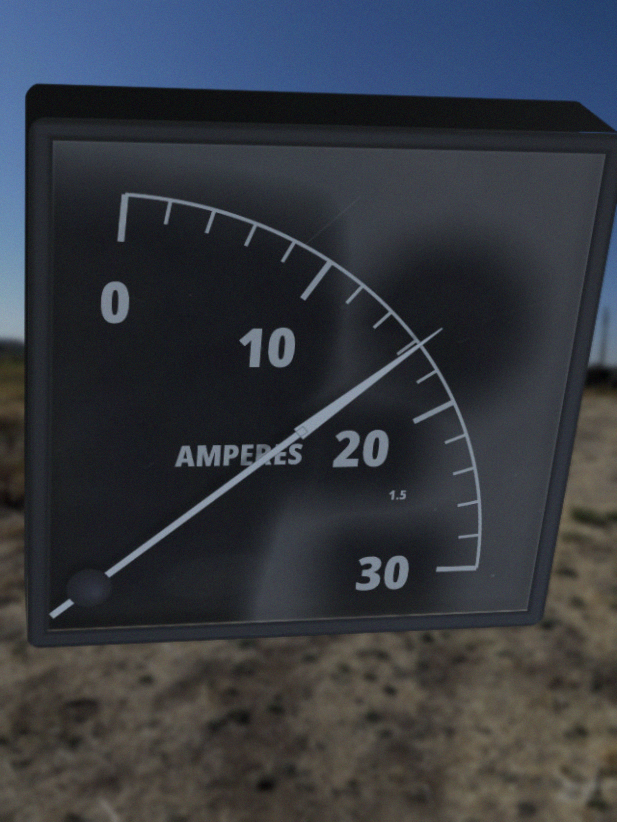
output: 16 (A)
